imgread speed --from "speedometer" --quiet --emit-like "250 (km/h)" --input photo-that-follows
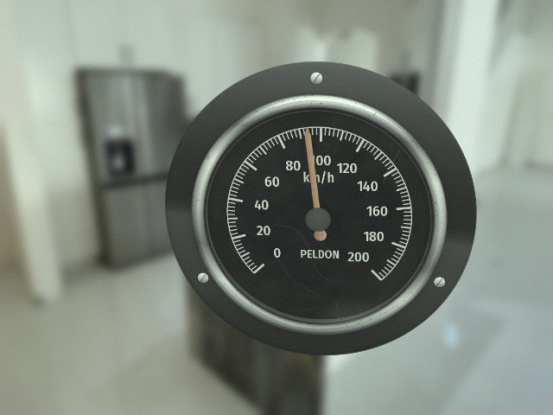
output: 94 (km/h)
